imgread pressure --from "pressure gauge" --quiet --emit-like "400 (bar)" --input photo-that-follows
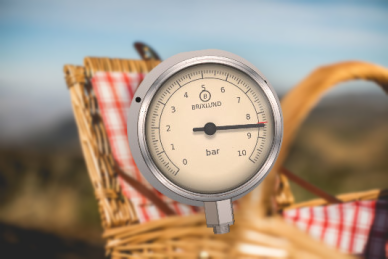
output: 8.5 (bar)
